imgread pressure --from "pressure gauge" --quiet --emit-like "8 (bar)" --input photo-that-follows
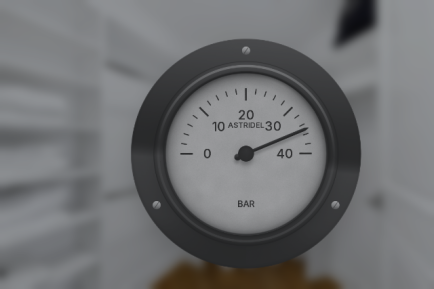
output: 35 (bar)
